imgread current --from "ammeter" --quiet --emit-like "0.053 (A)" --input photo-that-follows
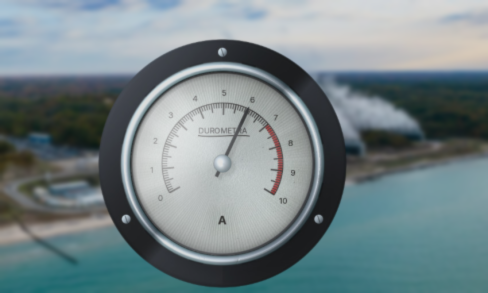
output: 6 (A)
